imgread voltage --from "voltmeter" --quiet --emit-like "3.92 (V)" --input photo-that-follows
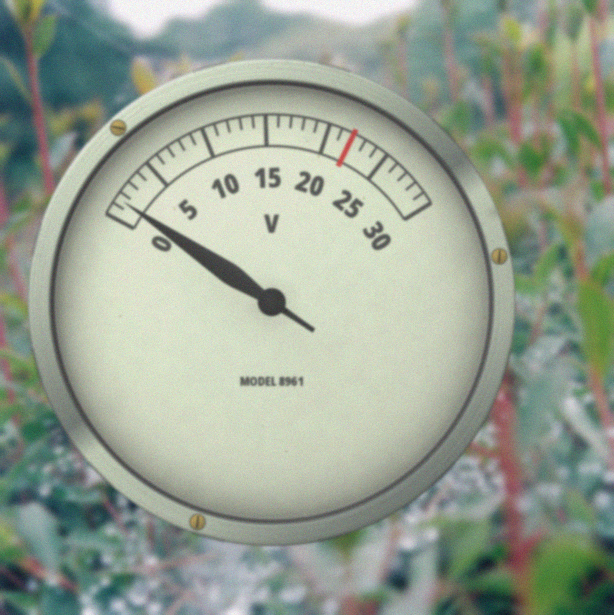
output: 1.5 (V)
